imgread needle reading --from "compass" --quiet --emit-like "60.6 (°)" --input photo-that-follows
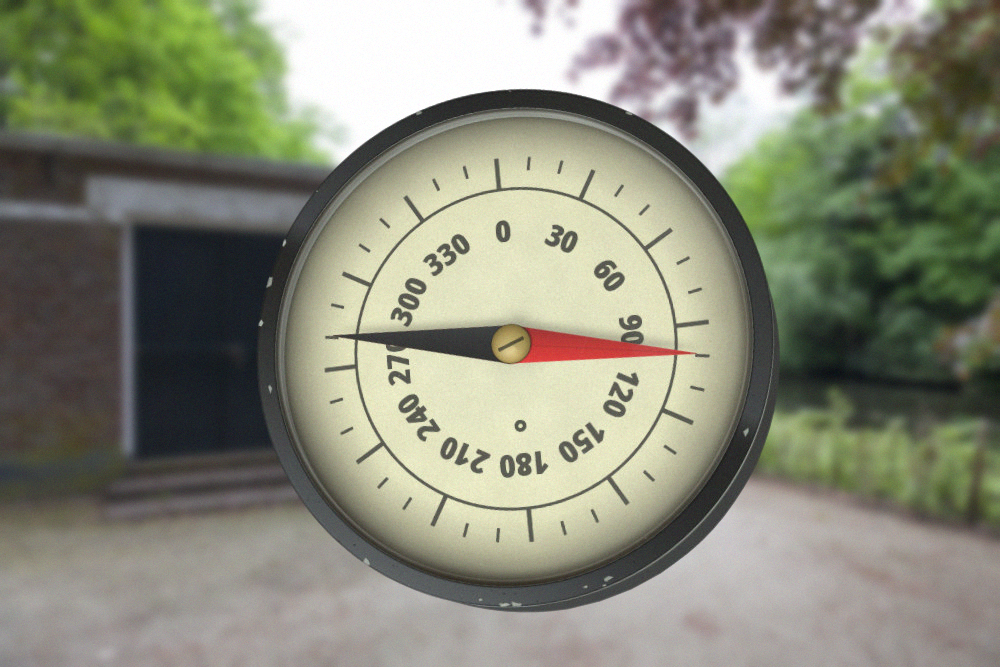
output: 100 (°)
